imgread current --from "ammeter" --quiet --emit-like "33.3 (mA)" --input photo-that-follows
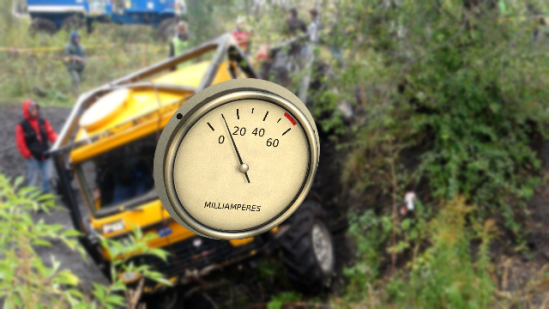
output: 10 (mA)
